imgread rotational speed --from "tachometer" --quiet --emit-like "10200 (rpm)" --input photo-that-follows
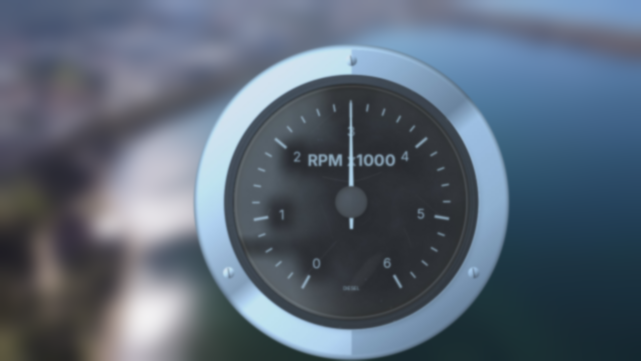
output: 3000 (rpm)
